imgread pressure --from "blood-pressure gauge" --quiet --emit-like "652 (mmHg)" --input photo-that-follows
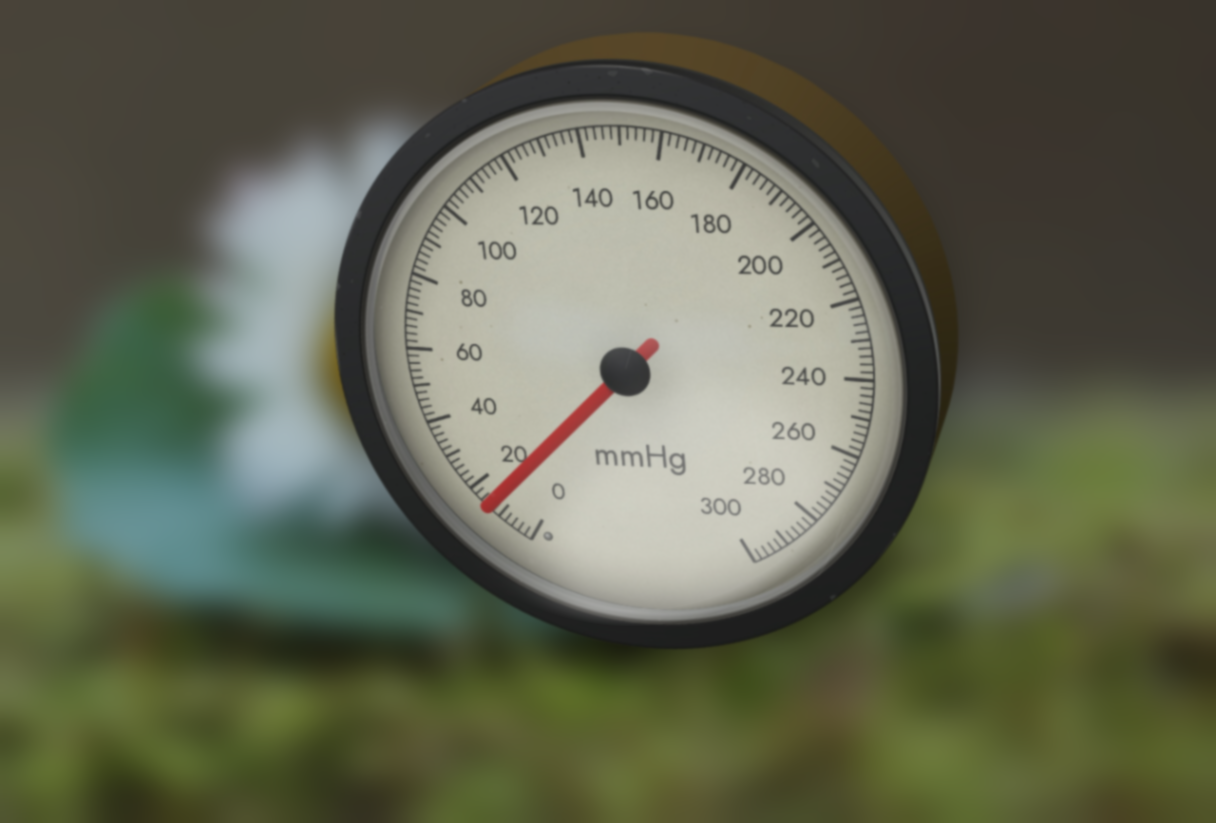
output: 14 (mmHg)
